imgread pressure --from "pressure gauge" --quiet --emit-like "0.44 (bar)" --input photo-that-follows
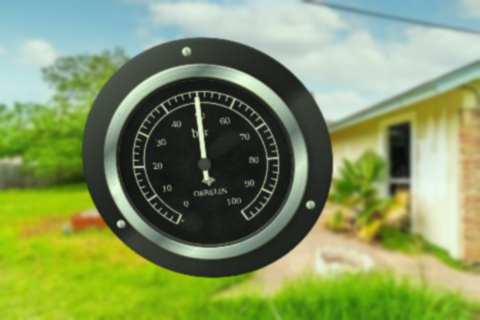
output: 50 (bar)
